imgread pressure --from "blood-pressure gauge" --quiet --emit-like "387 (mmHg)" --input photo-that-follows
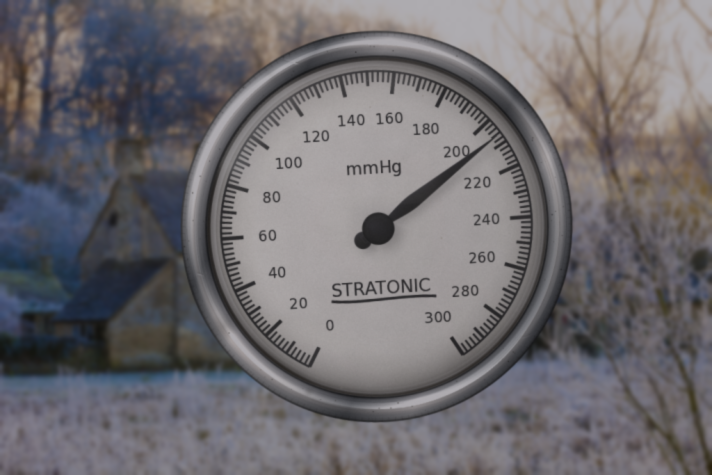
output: 206 (mmHg)
